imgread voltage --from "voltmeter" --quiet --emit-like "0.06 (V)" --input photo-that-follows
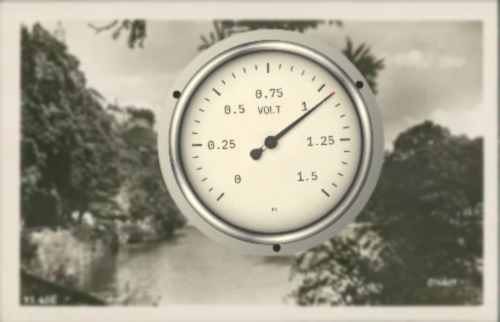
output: 1.05 (V)
